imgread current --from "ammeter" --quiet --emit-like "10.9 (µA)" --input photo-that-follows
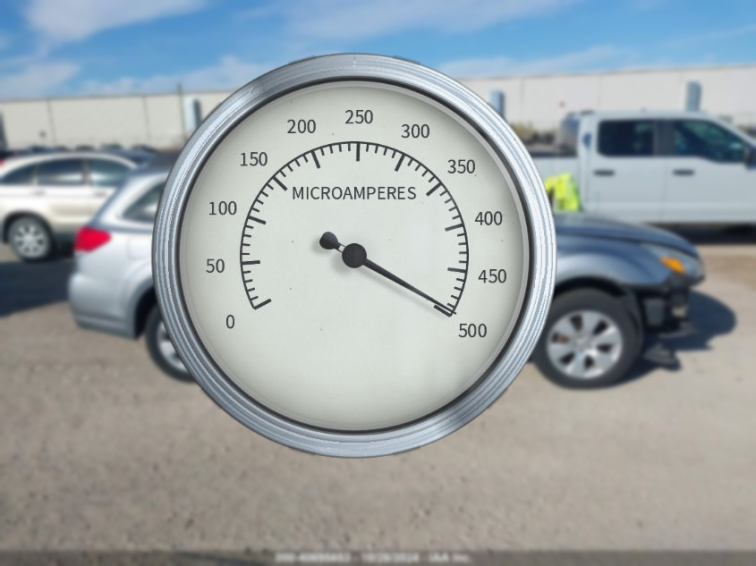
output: 495 (µA)
